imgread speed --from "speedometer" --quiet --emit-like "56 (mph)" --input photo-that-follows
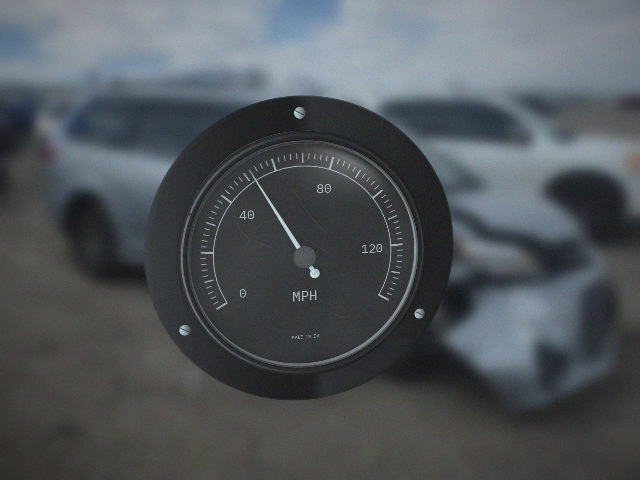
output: 52 (mph)
